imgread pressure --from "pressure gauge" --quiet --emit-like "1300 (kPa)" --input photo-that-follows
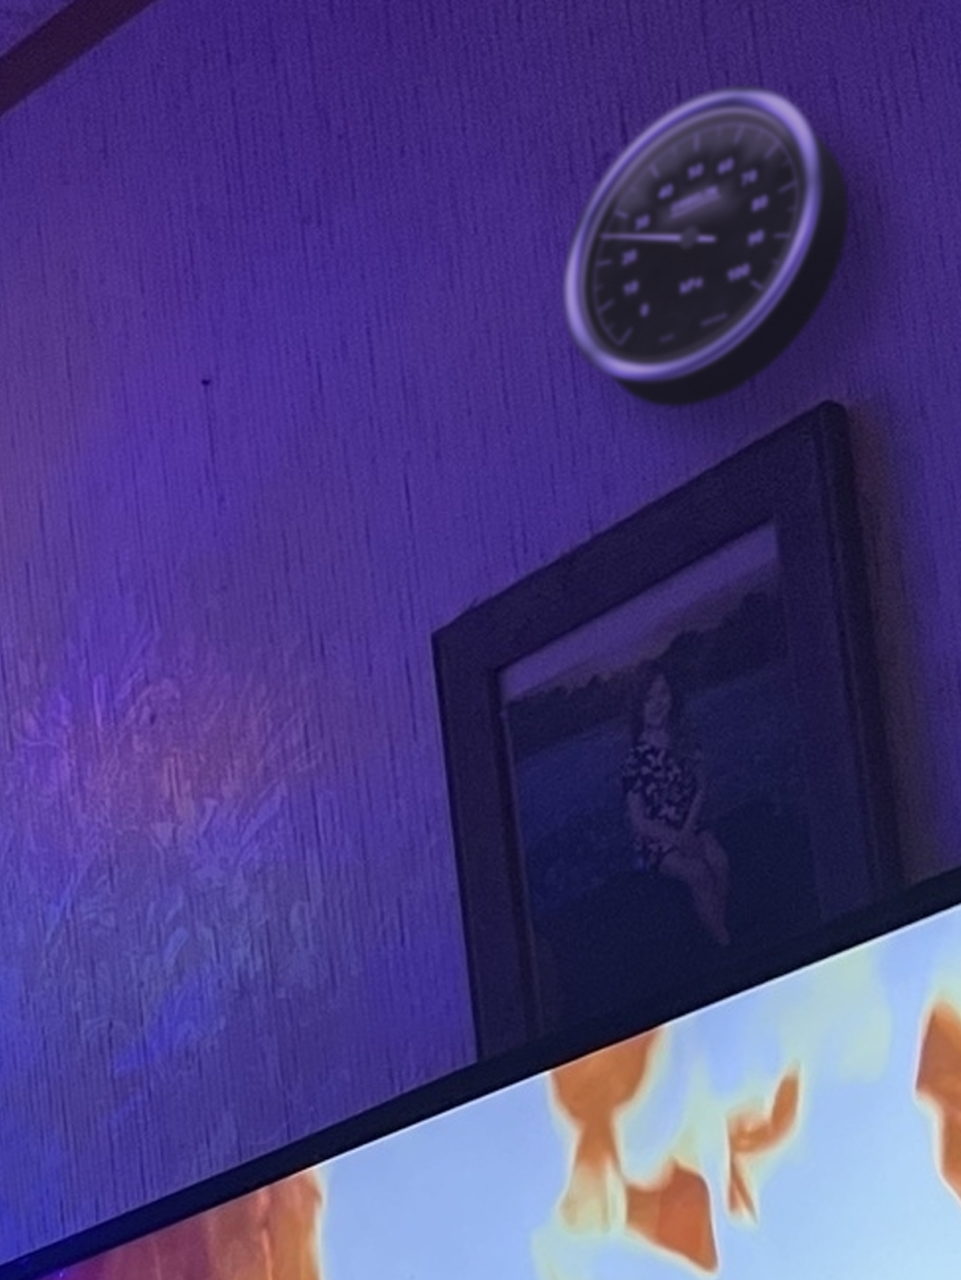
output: 25 (kPa)
